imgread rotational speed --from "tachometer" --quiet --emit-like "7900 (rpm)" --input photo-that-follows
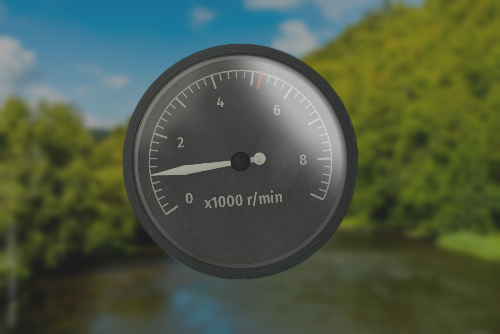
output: 1000 (rpm)
